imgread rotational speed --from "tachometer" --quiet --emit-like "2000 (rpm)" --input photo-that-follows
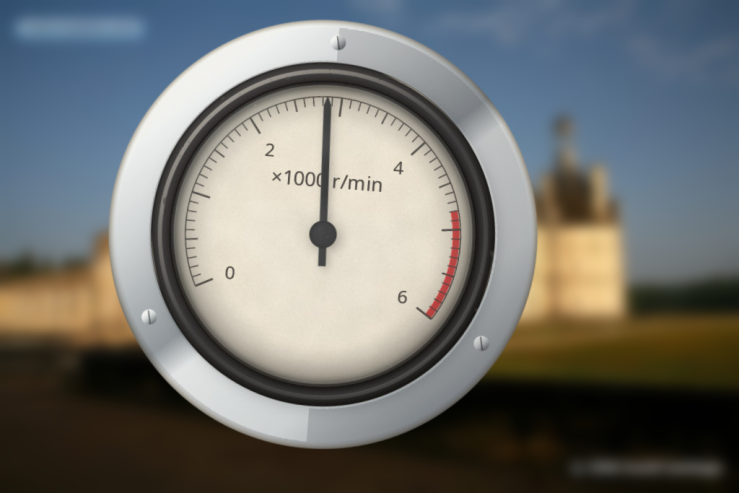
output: 2850 (rpm)
